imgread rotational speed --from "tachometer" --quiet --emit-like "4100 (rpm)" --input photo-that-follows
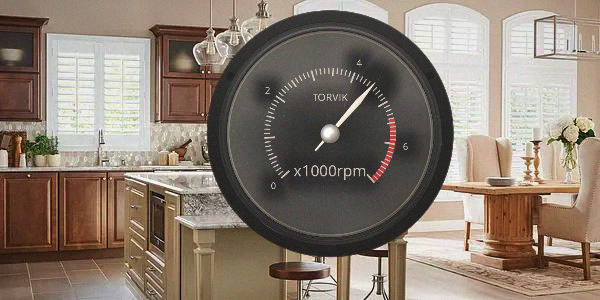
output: 4500 (rpm)
